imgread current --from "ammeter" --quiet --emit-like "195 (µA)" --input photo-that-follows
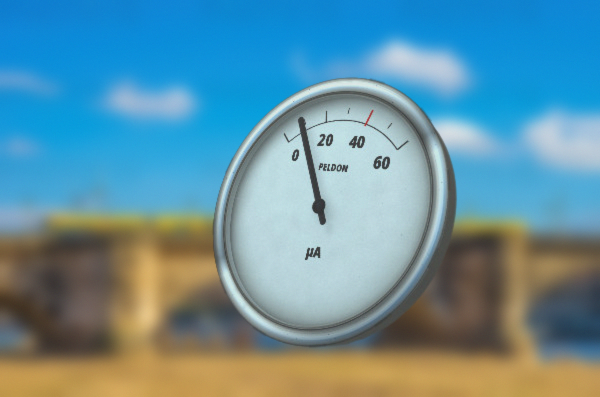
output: 10 (µA)
